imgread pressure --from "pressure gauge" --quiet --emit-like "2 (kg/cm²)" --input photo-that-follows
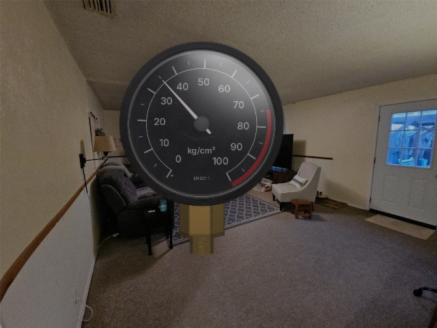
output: 35 (kg/cm²)
